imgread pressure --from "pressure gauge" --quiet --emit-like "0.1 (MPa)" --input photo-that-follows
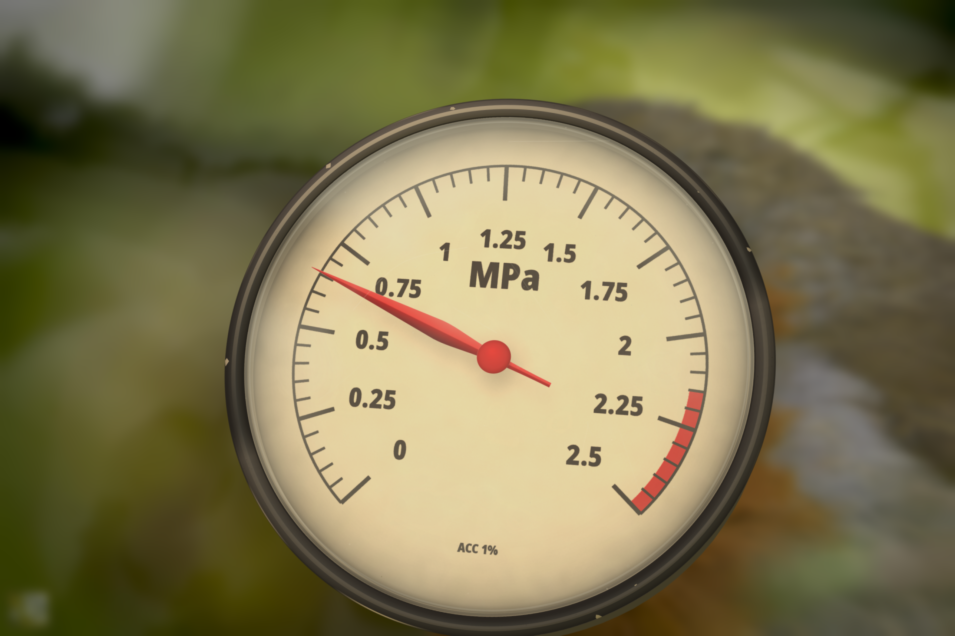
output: 0.65 (MPa)
